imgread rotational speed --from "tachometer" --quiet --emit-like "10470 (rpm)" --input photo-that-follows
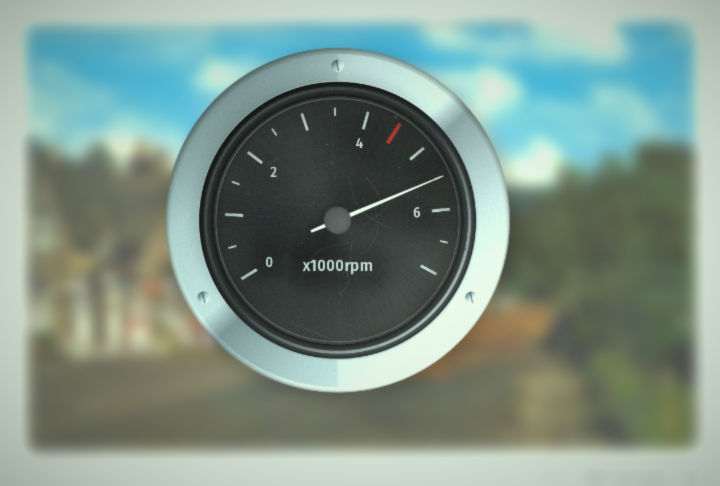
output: 5500 (rpm)
